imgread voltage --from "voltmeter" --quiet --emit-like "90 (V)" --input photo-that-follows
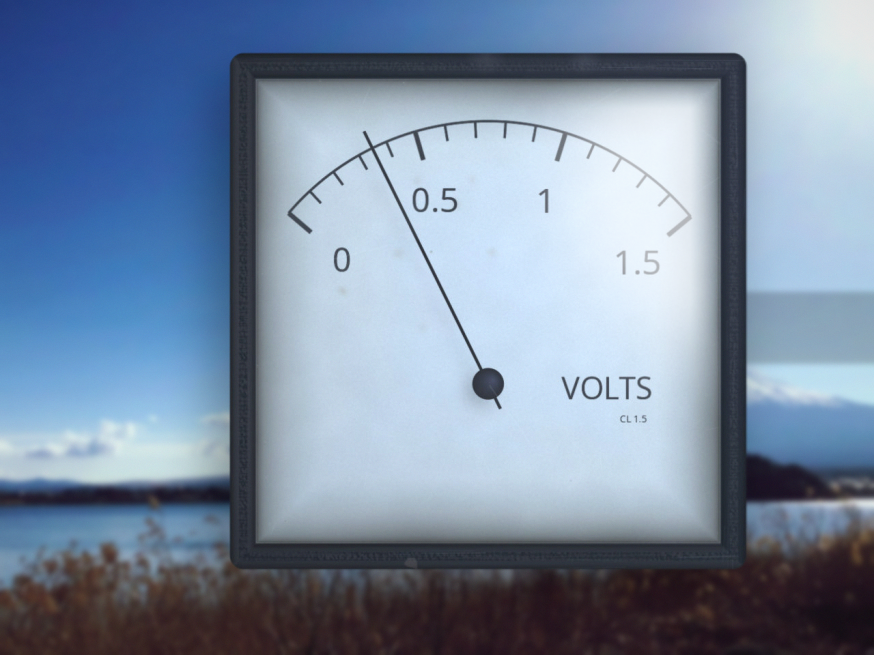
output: 0.35 (V)
